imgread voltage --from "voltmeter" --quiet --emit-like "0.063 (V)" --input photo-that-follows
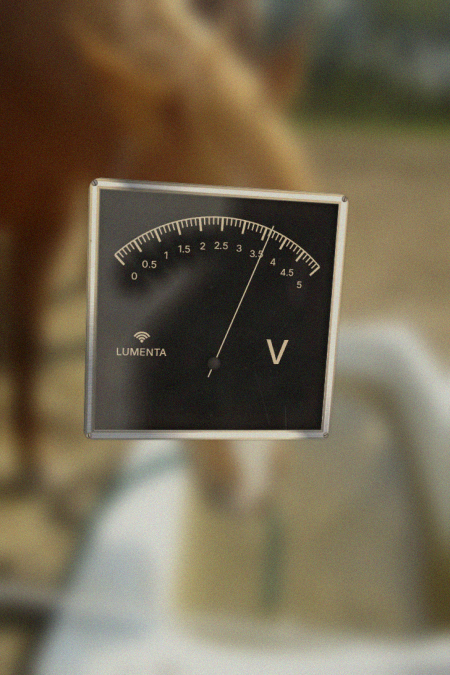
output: 3.6 (V)
